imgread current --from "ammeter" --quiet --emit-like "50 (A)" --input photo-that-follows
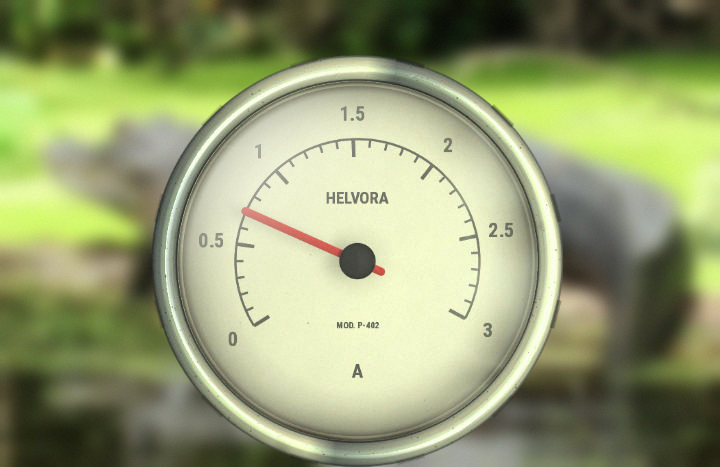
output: 0.7 (A)
